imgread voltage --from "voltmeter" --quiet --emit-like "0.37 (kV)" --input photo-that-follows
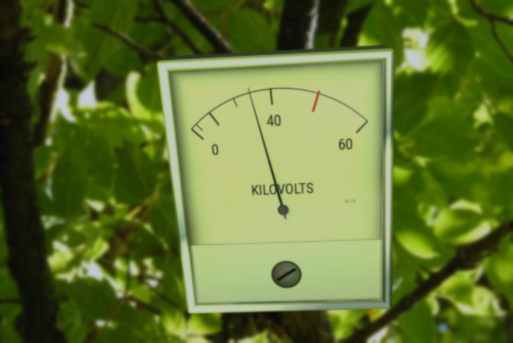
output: 35 (kV)
